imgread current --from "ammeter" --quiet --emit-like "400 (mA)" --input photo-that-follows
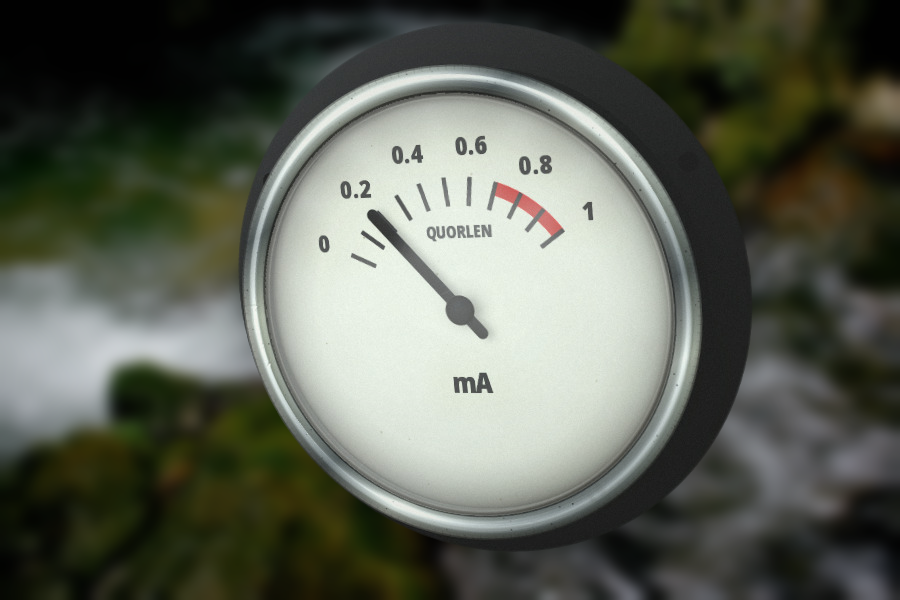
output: 0.2 (mA)
